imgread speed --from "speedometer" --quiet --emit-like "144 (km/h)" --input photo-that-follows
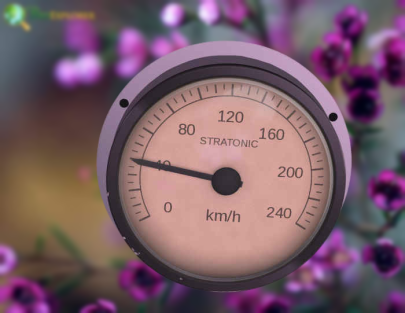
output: 40 (km/h)
